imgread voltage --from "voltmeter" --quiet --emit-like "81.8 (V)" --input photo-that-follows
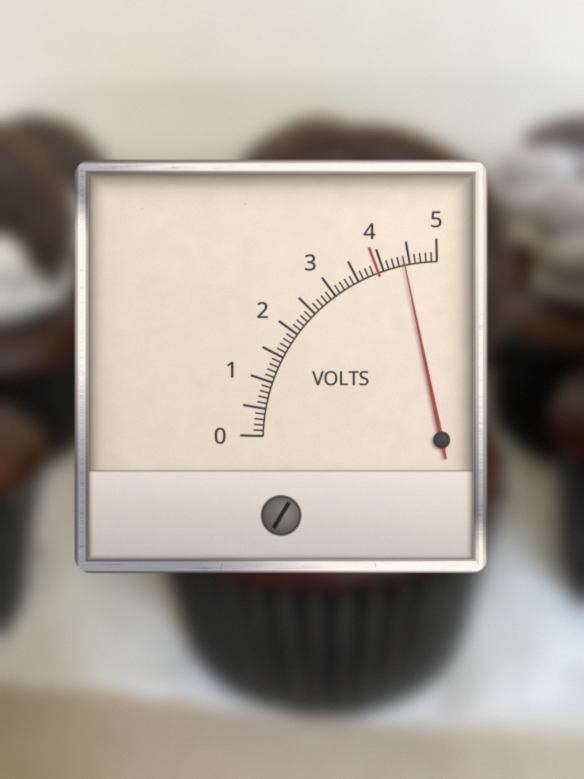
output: 4.4 (V)
